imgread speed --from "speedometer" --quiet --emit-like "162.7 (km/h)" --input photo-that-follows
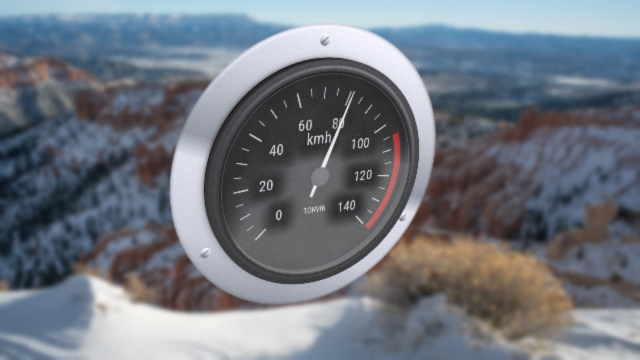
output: 80 (km/h)
